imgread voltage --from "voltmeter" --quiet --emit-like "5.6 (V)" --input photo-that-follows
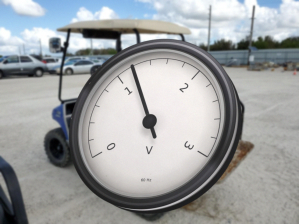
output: 1.2 (V)
